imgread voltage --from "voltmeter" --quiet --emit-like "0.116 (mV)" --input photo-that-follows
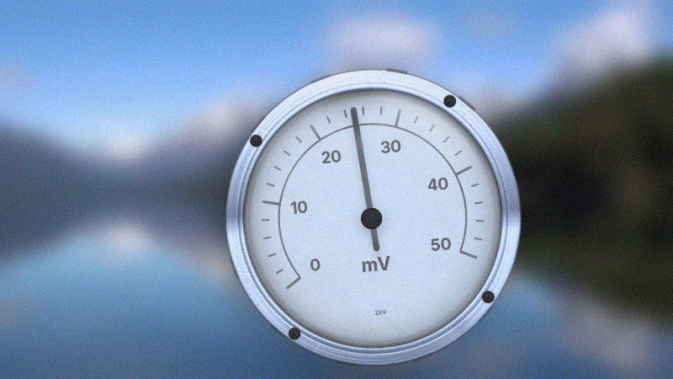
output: 25 (mV)
